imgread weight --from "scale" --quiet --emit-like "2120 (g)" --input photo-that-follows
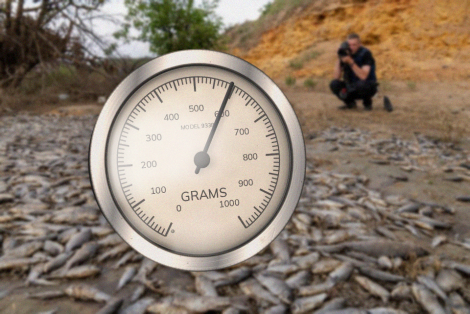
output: 590 (g)
